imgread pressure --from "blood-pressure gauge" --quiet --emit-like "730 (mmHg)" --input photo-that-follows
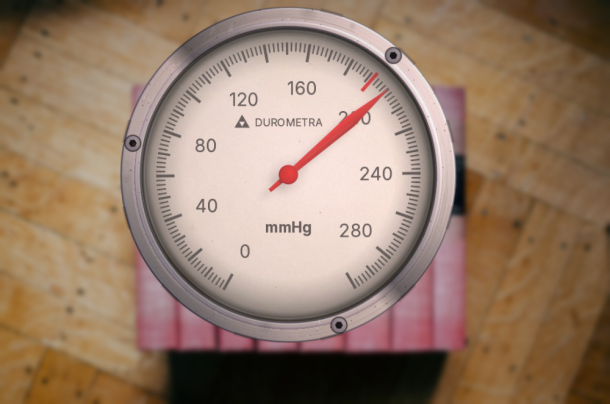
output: 200 (mmHg)
